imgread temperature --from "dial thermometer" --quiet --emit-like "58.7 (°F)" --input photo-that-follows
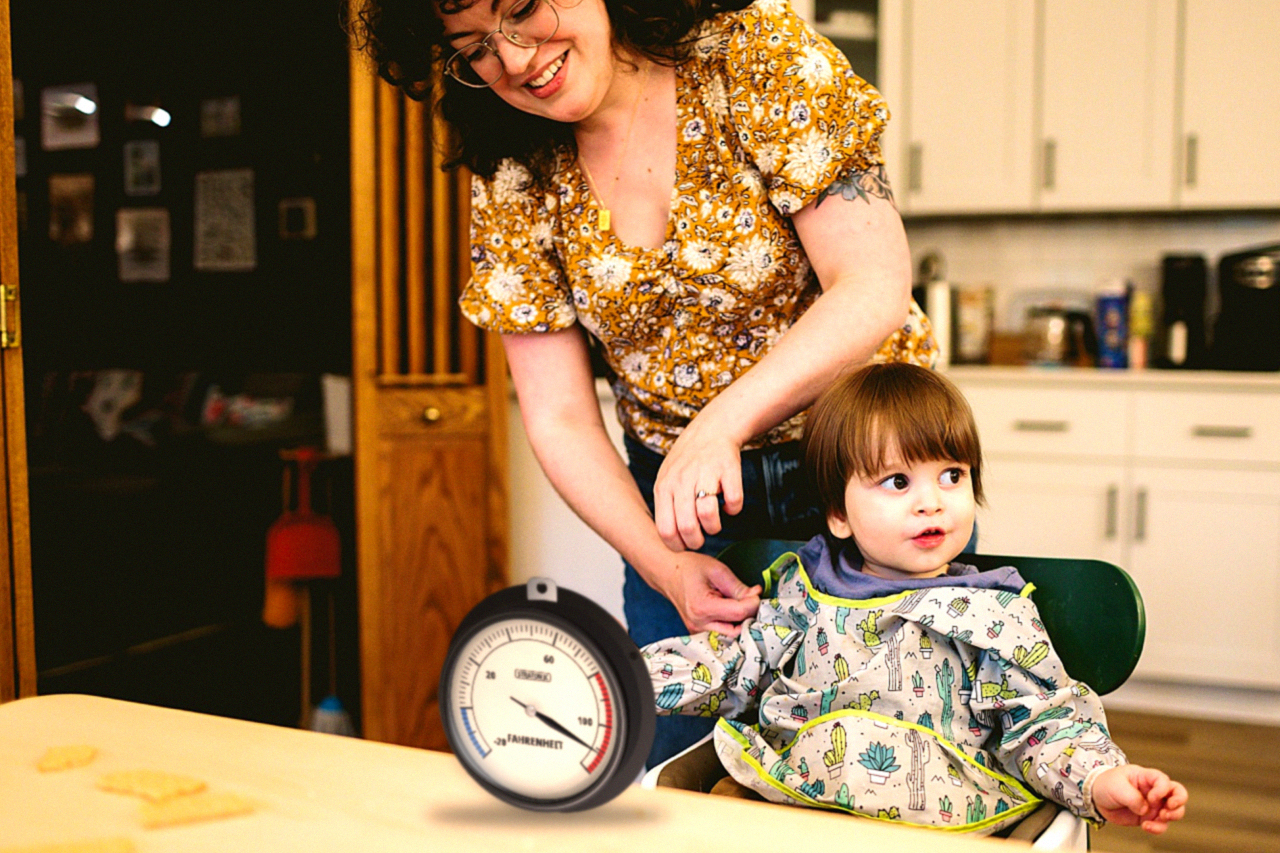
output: 110 (°F)
